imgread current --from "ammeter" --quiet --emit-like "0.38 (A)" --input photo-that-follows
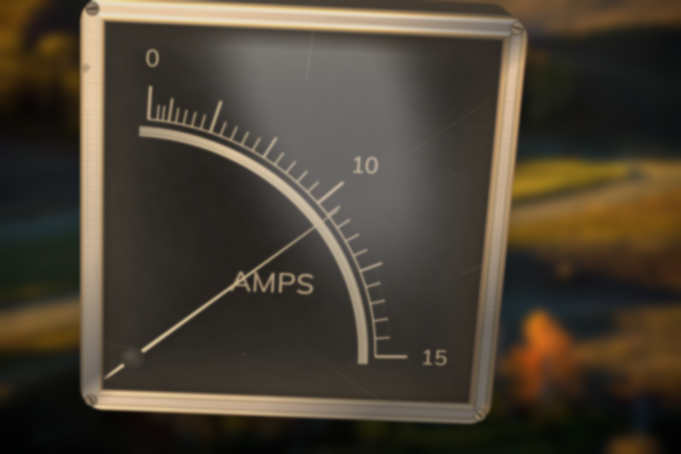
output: 10.5 (A)
